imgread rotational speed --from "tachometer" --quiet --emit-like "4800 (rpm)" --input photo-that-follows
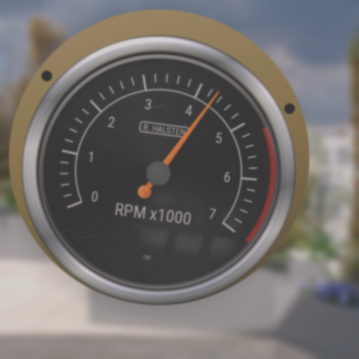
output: 4300 (rpm)
